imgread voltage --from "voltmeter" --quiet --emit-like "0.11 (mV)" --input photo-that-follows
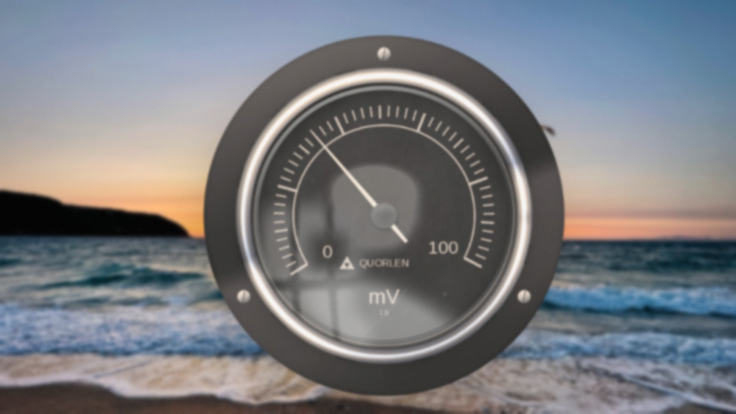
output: 34 (mV)
